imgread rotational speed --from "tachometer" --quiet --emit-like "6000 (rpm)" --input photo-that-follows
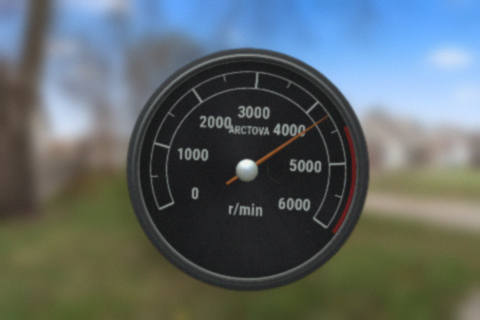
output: 4250 (rpm)
